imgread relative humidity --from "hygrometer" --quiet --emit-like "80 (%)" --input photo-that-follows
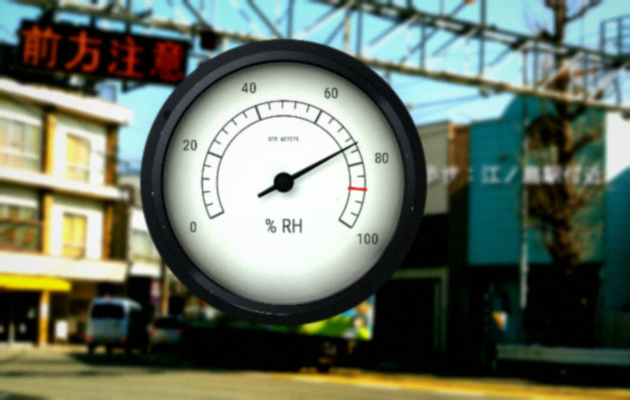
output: 74 (%)
